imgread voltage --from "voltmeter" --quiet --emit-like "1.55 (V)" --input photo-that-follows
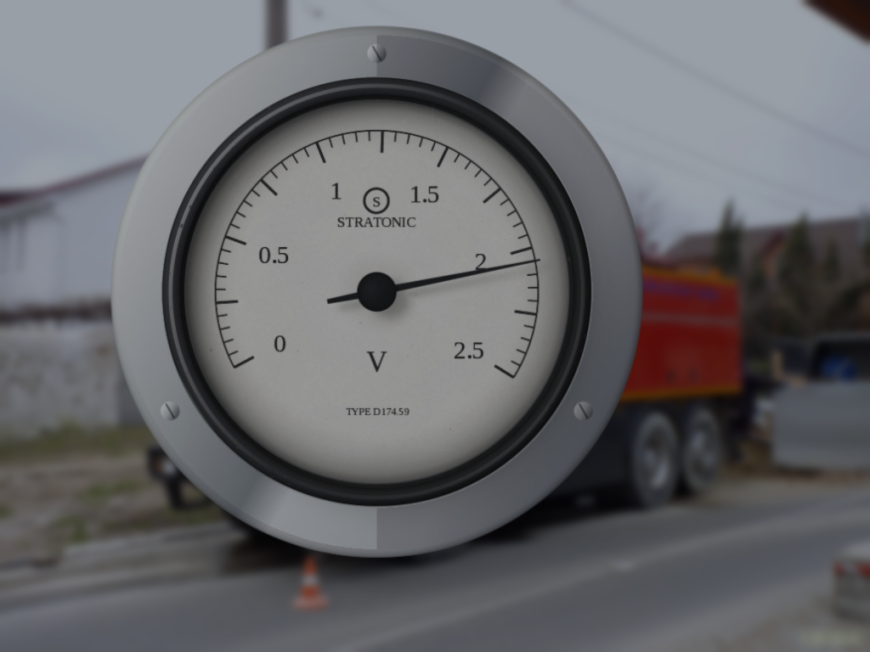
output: 2.05 (V)
